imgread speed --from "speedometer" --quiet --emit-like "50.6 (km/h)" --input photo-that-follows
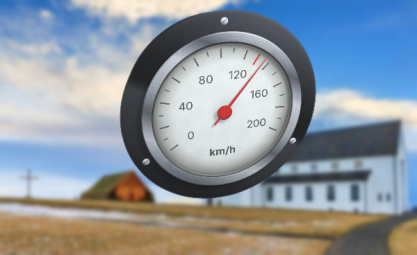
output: 135 (km/h)
